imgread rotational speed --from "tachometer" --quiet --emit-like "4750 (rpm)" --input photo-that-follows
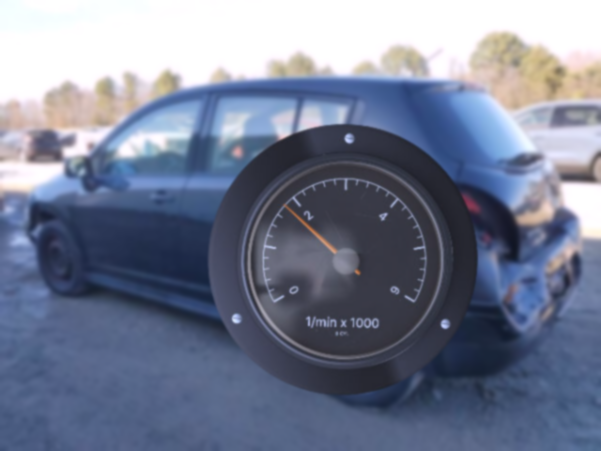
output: 1800 (rpm)
